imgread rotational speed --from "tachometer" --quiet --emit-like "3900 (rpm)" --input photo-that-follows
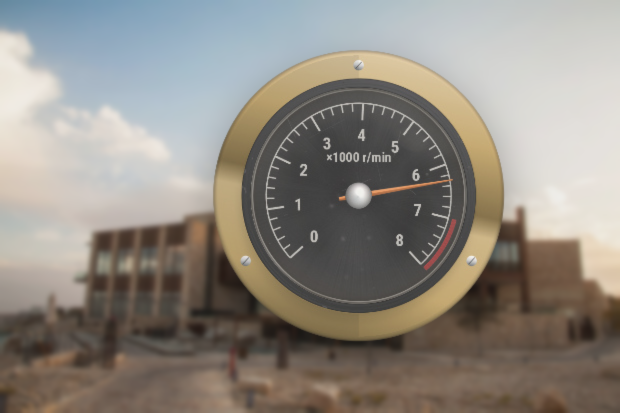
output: 6300 (rpm)
